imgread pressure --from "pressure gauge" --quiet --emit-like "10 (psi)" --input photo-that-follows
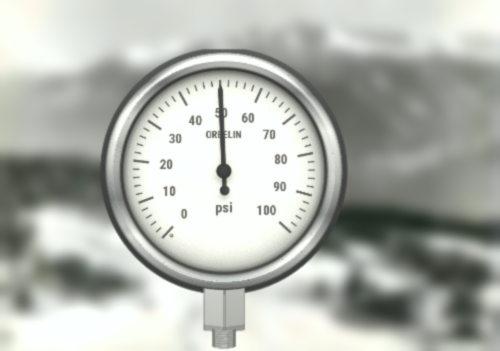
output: 50 (psi)
